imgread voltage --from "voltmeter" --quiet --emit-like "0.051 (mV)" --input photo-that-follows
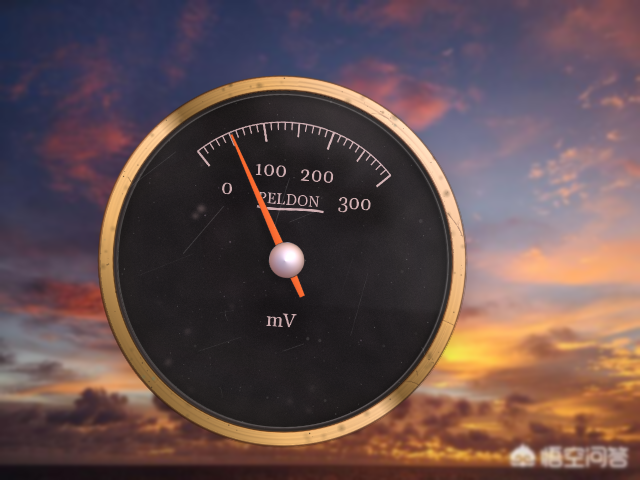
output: 50 (mV)
